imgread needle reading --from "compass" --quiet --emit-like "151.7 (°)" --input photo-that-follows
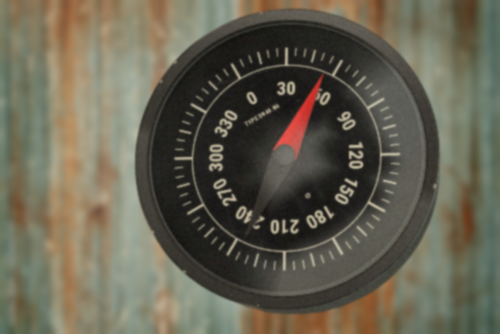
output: 55 (°)
